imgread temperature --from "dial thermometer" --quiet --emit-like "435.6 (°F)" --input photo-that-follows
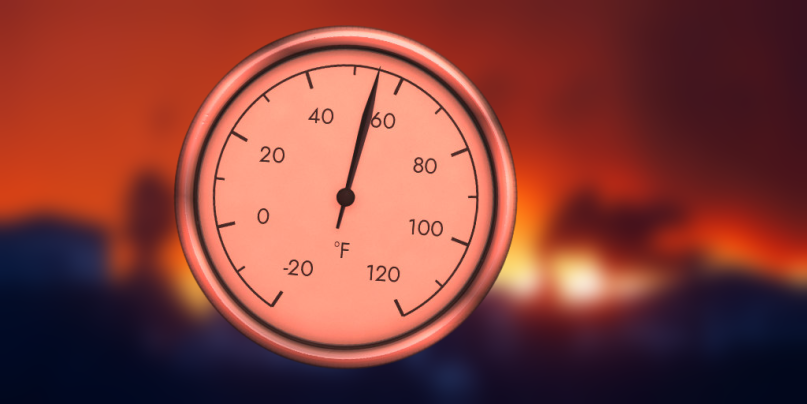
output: 55 (°F)
